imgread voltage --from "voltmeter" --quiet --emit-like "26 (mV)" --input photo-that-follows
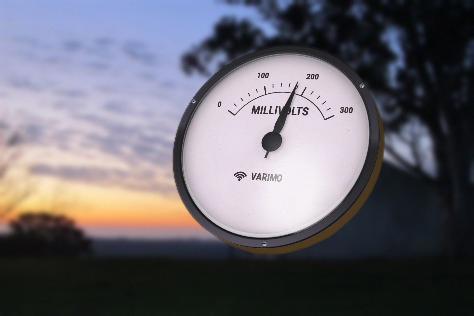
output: 180 (mV)
